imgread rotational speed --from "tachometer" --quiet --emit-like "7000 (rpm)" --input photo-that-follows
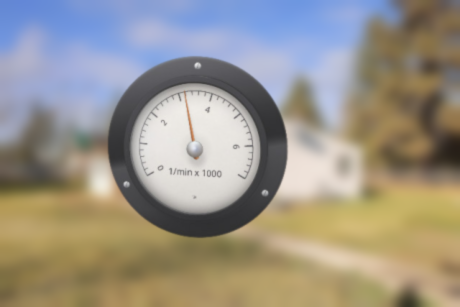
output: 3200 (rpm)
